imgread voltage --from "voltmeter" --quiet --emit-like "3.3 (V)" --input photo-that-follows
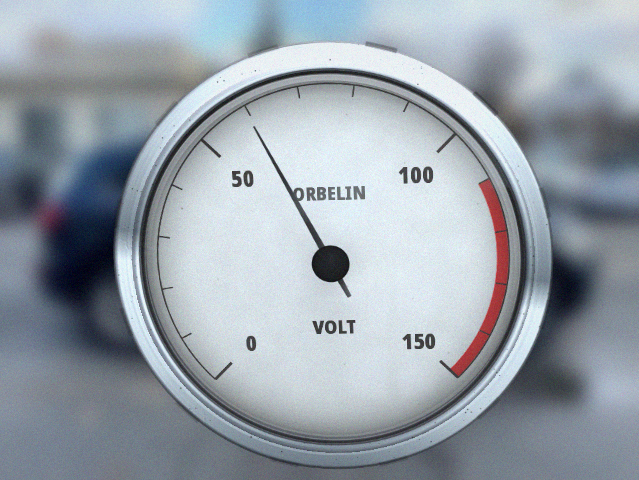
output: 60 (V)
